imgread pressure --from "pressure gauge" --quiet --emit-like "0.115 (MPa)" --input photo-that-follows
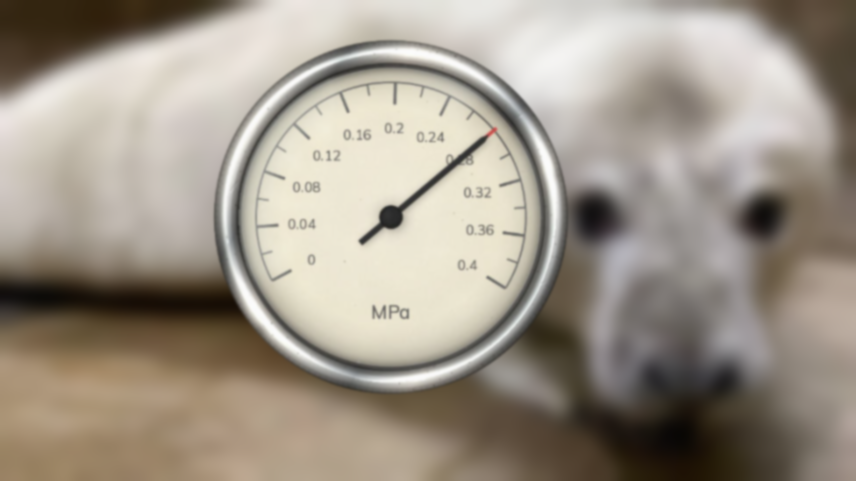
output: 0.28 (MPa)
